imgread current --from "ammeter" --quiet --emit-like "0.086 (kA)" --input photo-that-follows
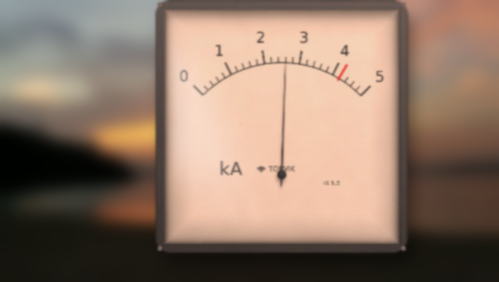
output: 2.6 (kA)
